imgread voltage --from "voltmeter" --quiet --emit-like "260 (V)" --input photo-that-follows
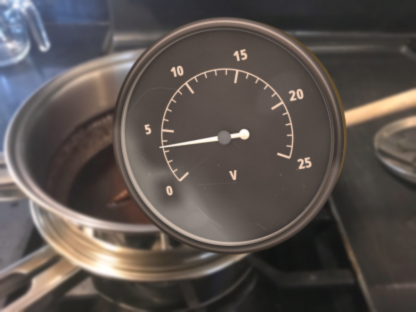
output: 3.5 (V)
